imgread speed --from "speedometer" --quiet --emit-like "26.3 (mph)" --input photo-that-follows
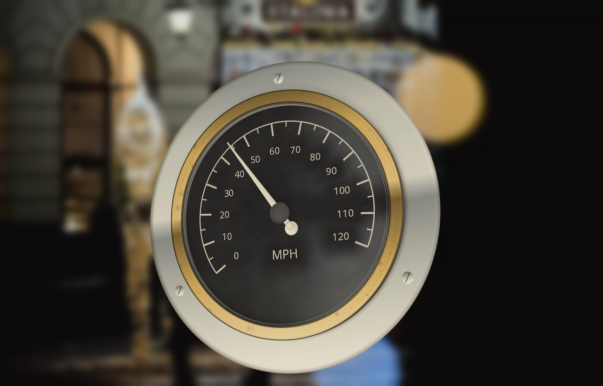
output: 45 (mph)
